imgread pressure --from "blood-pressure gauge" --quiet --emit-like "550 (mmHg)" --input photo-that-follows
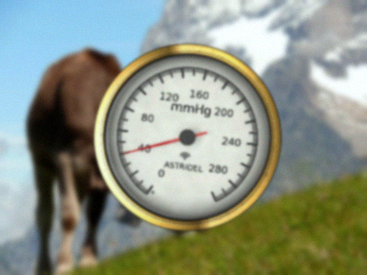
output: 40 (mmHg)
